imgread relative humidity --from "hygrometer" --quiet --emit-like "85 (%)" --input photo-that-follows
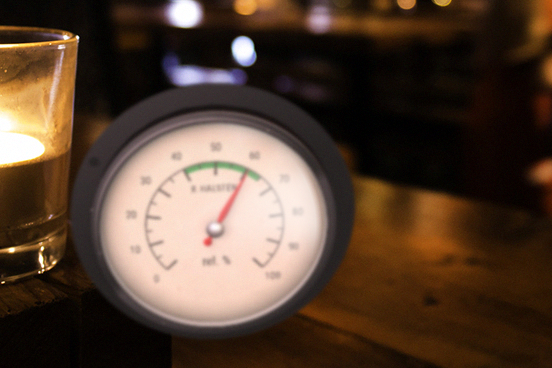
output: 60 (%)
